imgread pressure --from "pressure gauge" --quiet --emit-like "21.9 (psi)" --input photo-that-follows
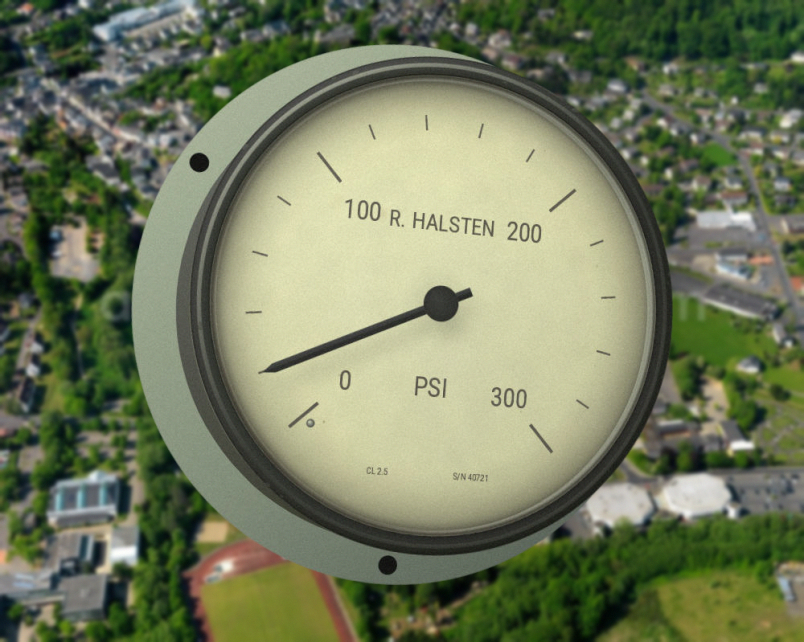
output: 20 (psi)
